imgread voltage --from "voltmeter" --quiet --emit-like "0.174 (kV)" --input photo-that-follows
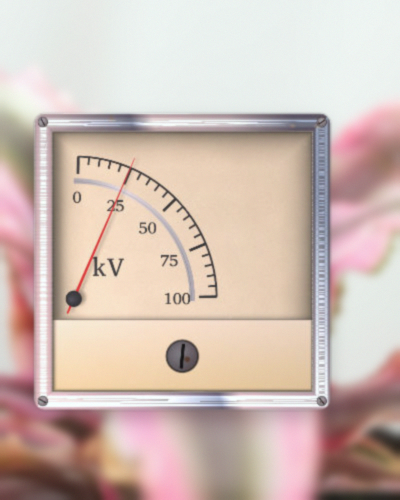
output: 25 (kV)
